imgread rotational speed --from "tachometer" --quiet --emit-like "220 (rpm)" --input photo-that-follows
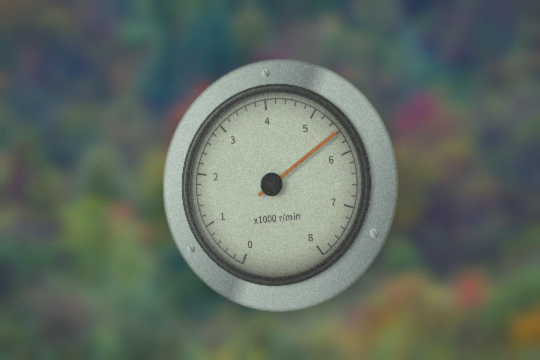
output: 5600 (rpm)
